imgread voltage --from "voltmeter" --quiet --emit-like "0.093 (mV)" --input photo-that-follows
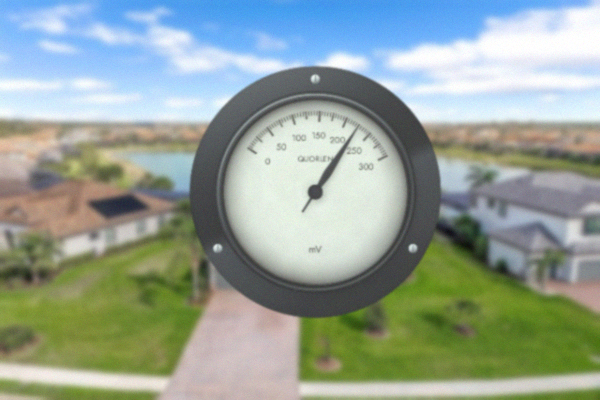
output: 225 (mV)
